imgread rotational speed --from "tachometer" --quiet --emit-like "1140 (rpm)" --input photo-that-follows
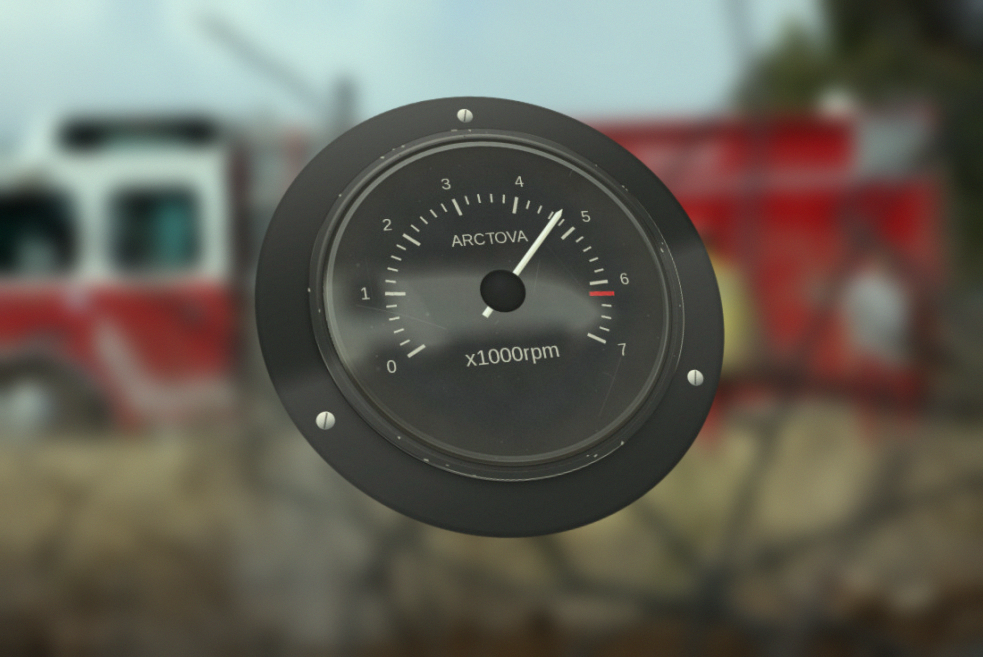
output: 4700 (rpm)
